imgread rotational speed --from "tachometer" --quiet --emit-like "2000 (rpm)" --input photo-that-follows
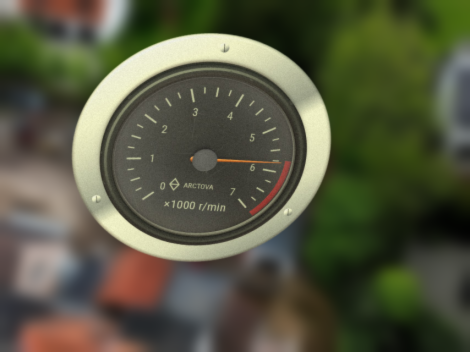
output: 5750 (rpm)
